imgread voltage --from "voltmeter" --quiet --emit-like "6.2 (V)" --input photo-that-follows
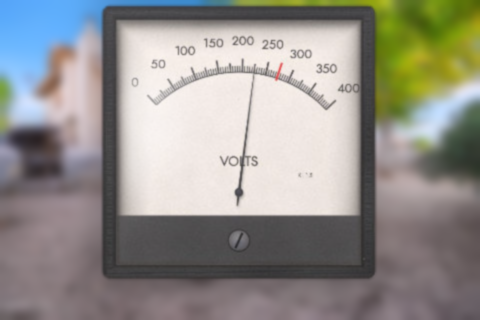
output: 225 (V)
